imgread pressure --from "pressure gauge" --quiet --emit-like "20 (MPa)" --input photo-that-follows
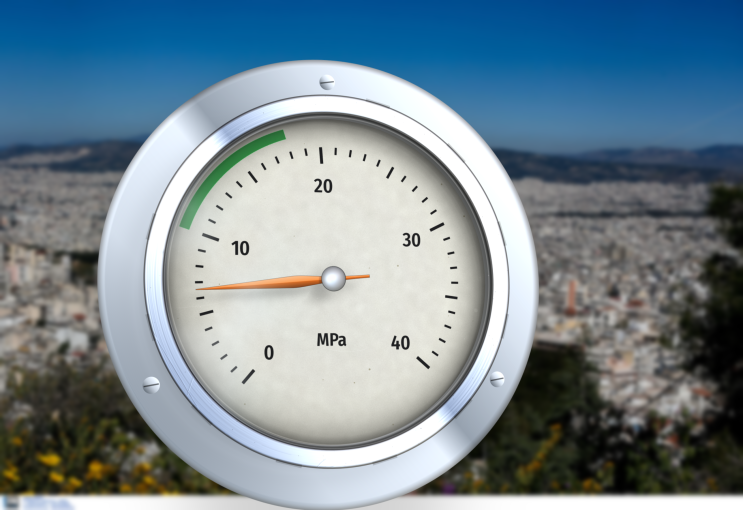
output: 6.5 (MPa)
